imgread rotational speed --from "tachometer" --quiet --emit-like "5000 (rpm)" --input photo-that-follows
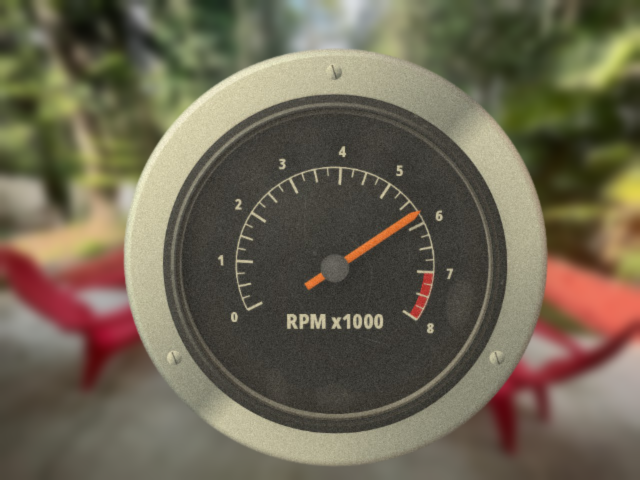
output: 5750 (rpm)
